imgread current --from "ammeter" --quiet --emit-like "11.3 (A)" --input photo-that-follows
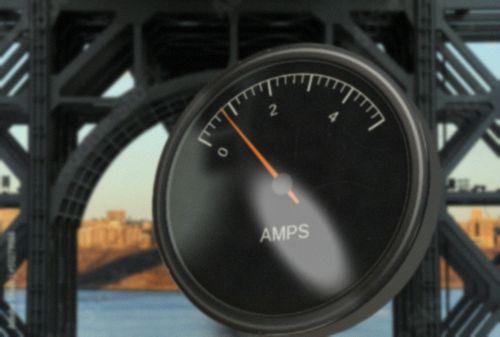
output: 0.8 (A)
